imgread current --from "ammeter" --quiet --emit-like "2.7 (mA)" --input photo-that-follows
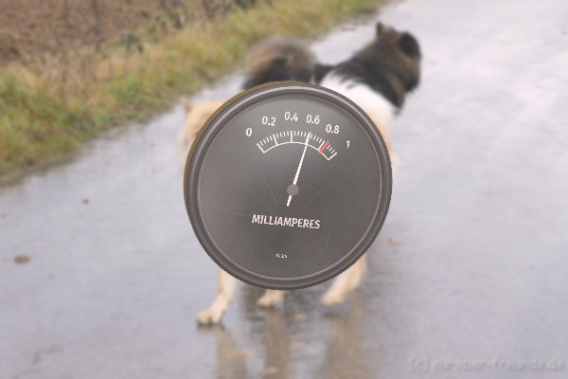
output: 0.6 (mA)
